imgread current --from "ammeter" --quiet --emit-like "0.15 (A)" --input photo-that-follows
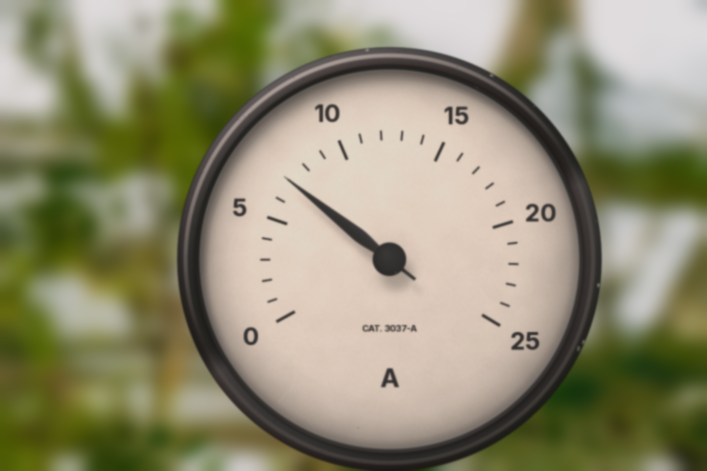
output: 7 (A)
